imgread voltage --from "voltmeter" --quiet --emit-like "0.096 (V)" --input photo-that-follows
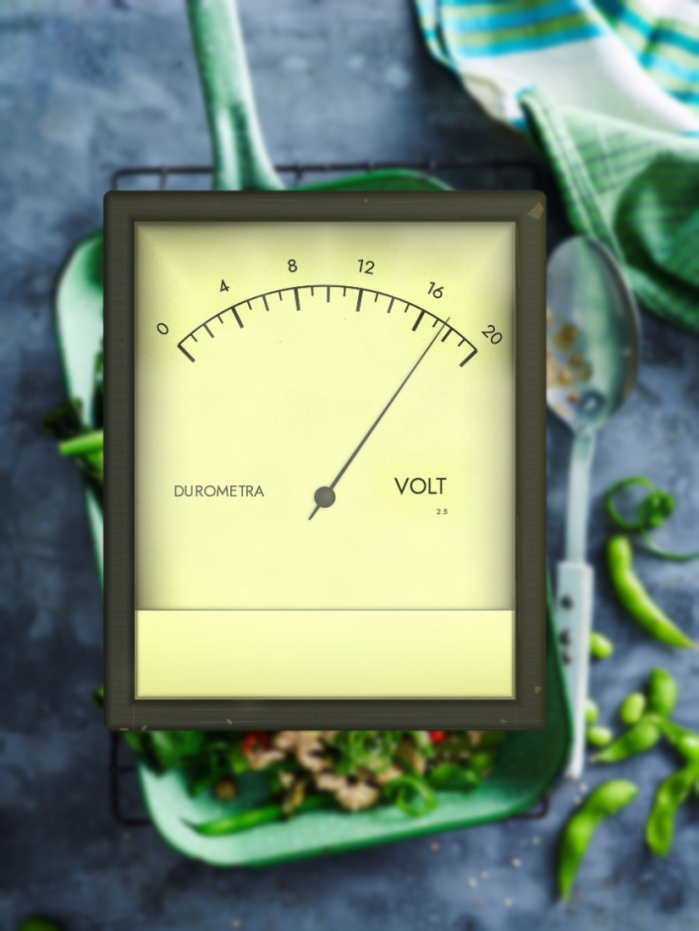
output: 17.5 (V)
